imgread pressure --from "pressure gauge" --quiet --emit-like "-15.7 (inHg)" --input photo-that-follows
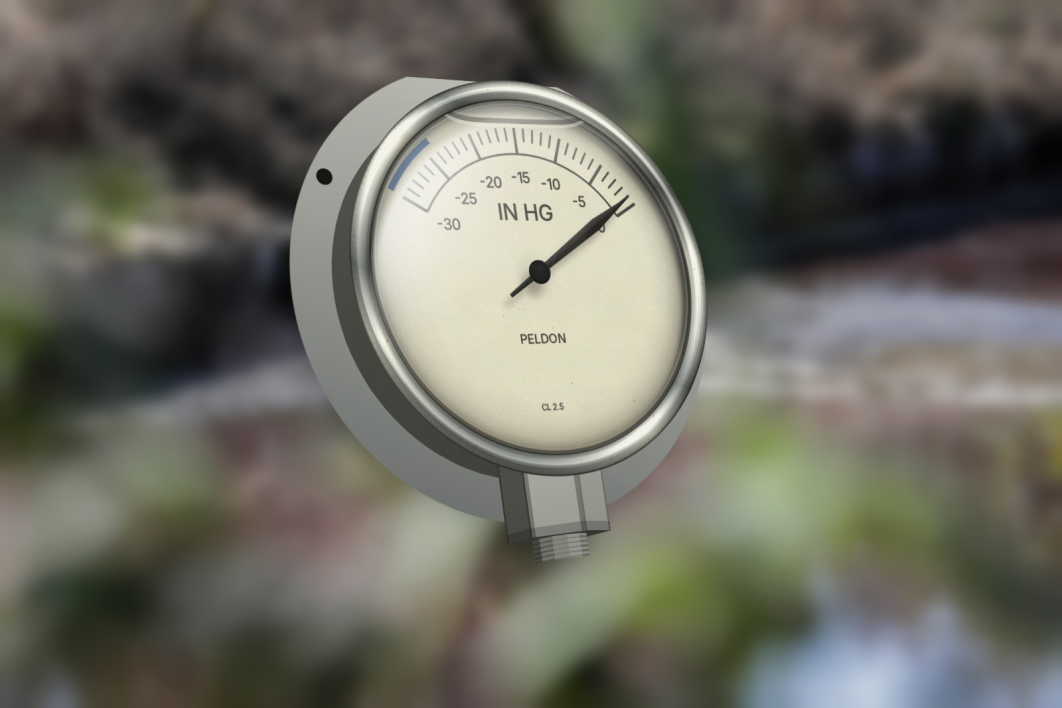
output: -1 (inHg)
